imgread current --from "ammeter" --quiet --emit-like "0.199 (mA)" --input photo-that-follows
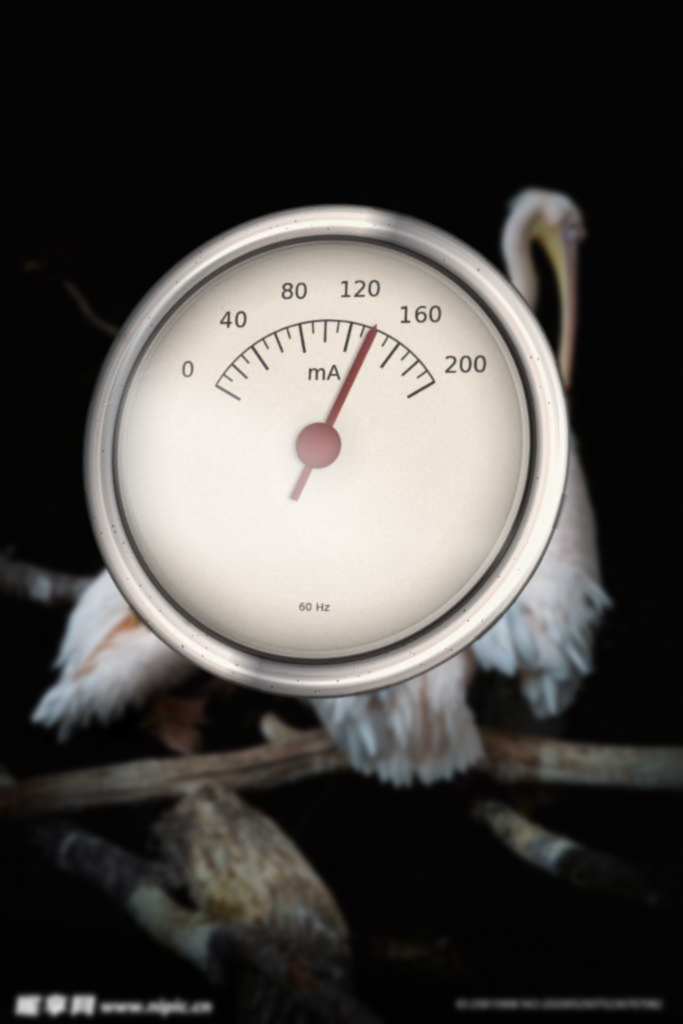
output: 140 (mA)
